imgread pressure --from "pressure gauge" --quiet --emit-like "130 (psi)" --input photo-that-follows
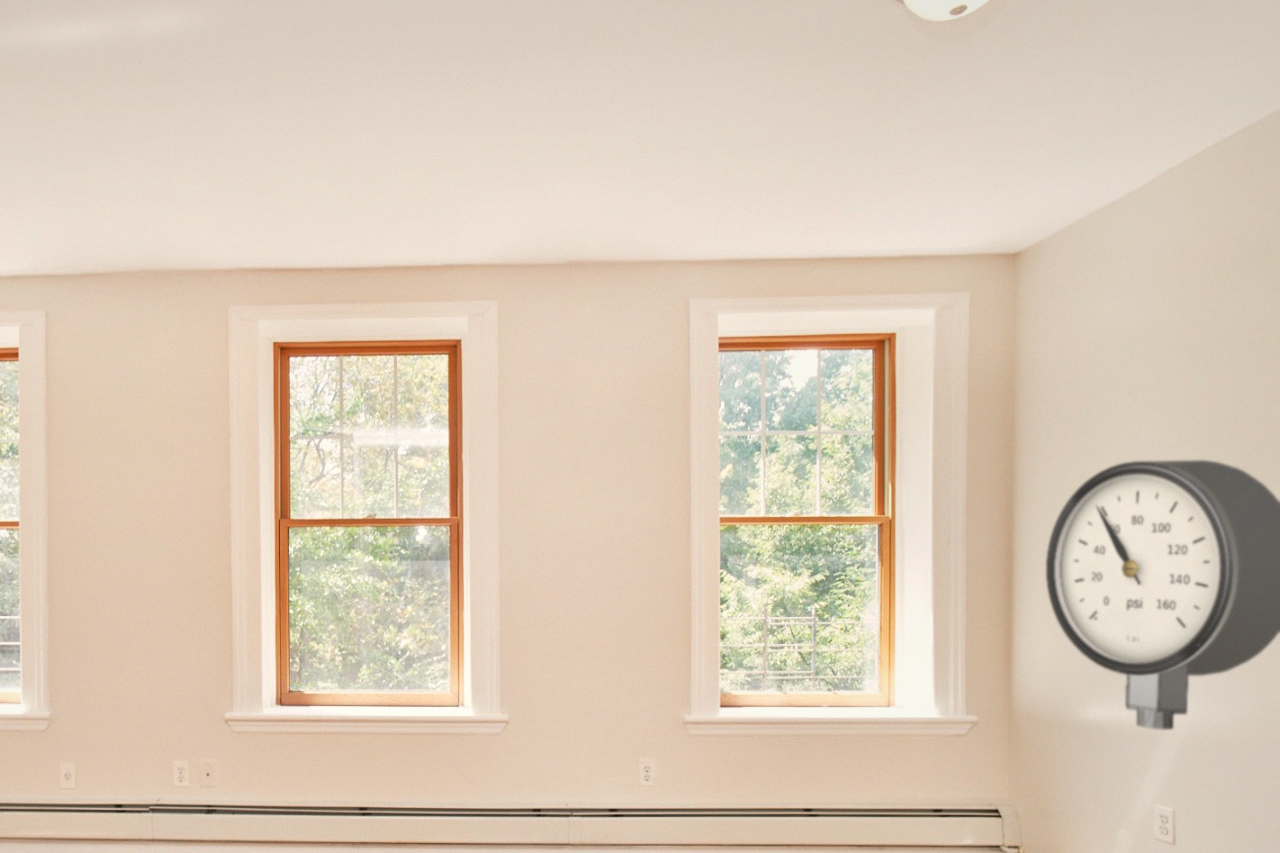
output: 60 (psi)
